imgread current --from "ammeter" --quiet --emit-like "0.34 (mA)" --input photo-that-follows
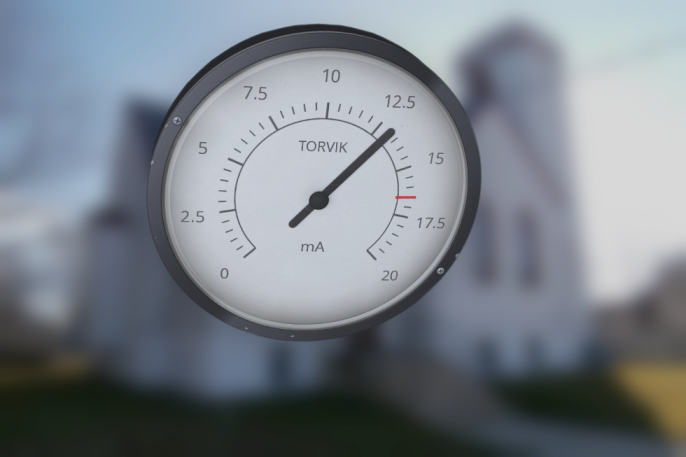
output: 13 (mA)
